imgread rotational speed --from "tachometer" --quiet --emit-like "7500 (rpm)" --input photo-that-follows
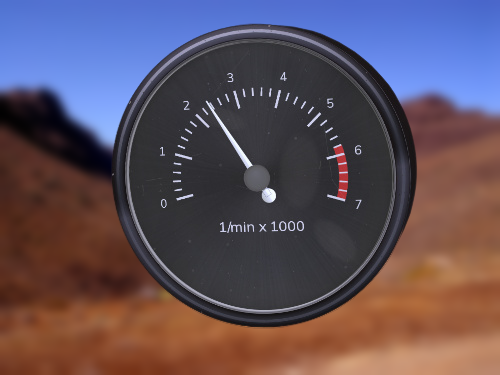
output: 2400 (rpm)
